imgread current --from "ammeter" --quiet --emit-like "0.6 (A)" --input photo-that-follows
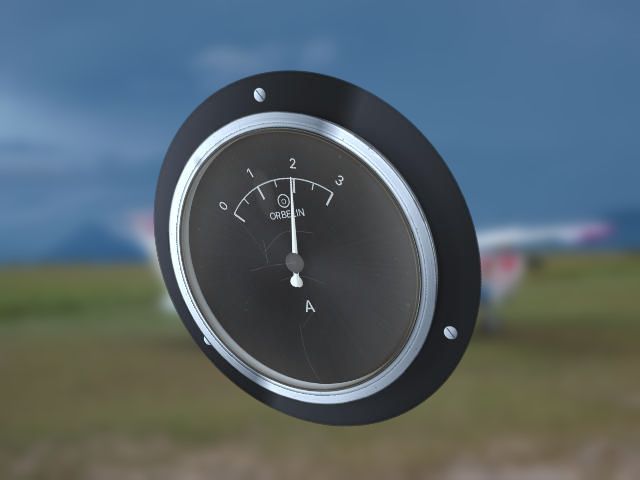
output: 2 (A)
